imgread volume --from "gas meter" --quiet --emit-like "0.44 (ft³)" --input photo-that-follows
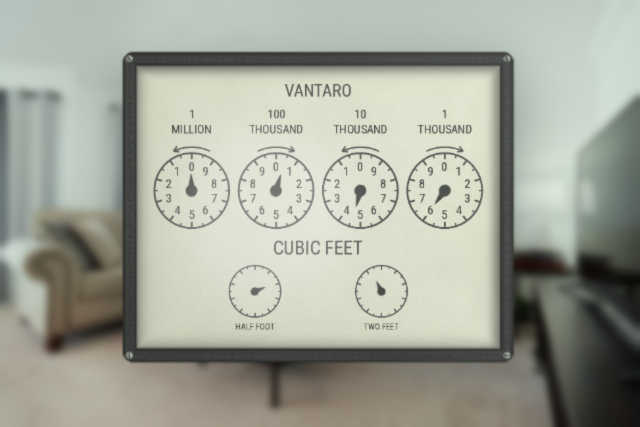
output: 4600 (ft³)
